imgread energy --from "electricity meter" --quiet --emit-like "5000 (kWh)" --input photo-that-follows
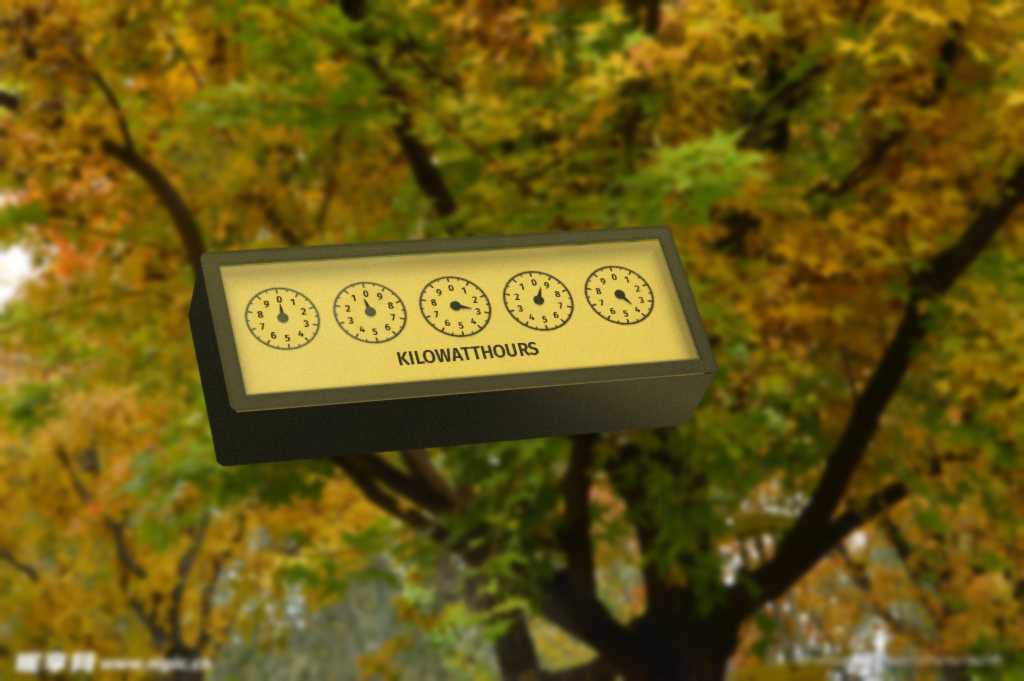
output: 294 (kWh)
